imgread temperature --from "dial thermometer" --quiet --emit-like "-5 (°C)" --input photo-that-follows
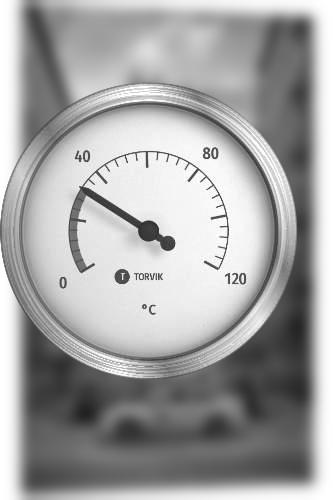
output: 32 (°C)
